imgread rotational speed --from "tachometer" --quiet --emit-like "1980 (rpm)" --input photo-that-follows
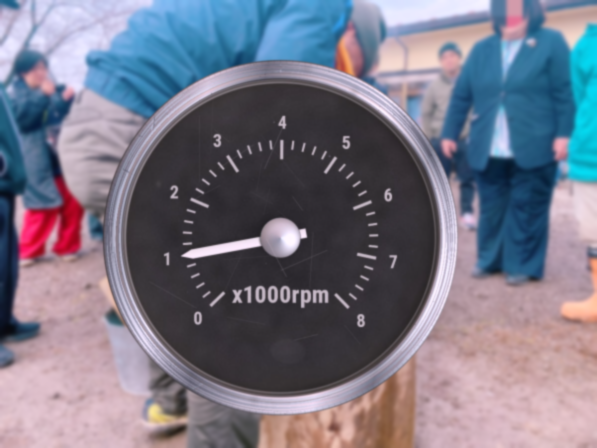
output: 1000 (rpm)
